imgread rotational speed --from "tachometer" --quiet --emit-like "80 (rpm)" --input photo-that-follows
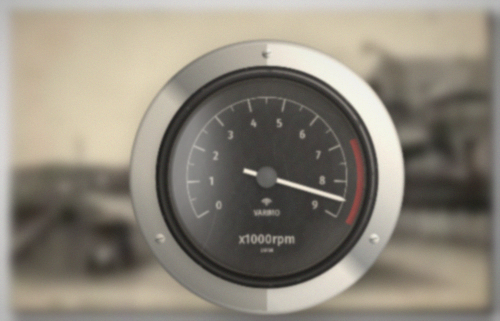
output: 8500 (rpm)
